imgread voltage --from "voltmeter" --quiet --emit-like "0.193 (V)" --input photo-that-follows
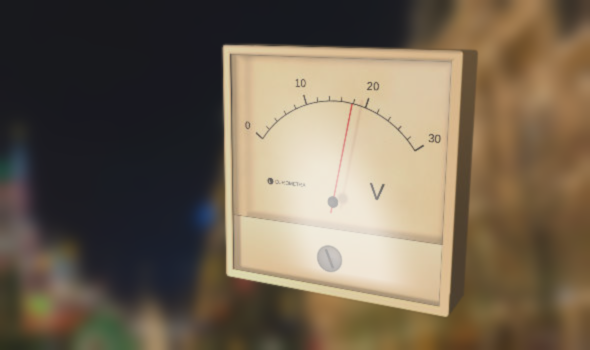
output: 18 (V)
